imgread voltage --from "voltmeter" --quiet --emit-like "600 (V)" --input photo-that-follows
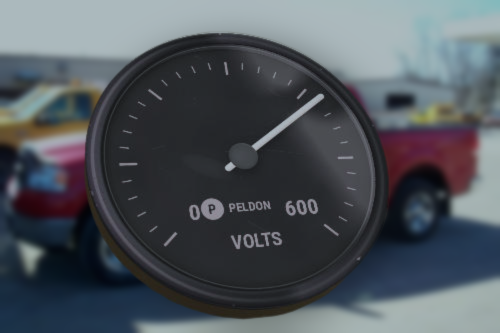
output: 420 (V)
